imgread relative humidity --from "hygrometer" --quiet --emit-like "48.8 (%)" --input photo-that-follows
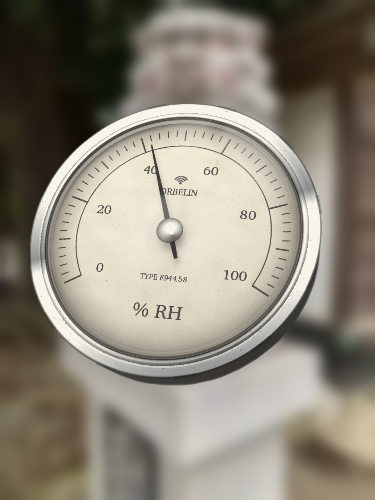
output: 42 (%)
